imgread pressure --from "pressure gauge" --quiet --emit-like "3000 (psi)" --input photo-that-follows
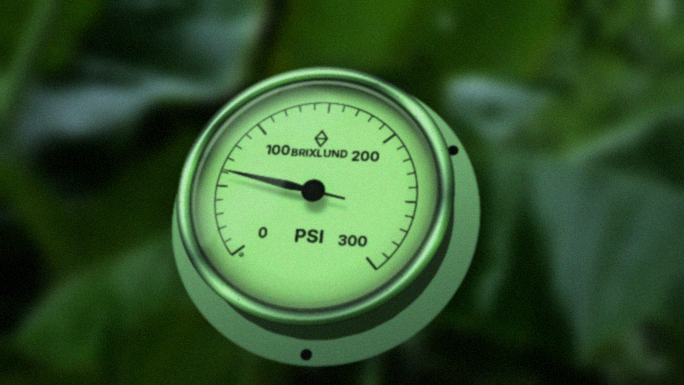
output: 60 (psi)
